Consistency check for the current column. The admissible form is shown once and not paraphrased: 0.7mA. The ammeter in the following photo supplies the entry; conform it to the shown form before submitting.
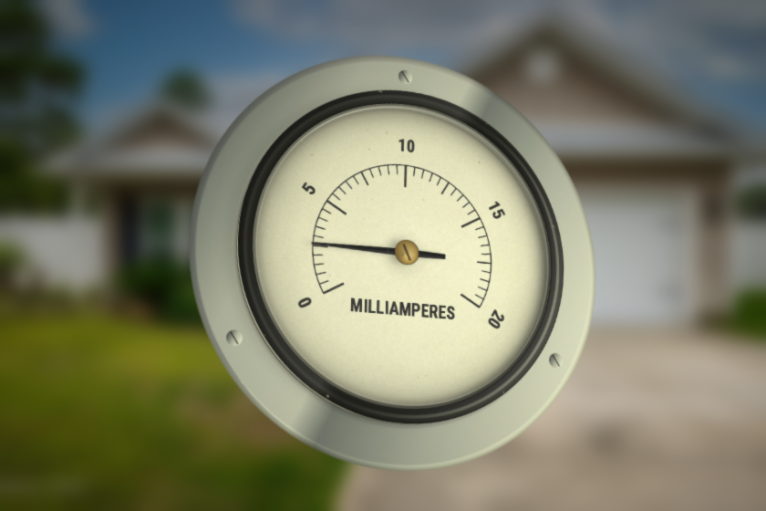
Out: 2.5mA
